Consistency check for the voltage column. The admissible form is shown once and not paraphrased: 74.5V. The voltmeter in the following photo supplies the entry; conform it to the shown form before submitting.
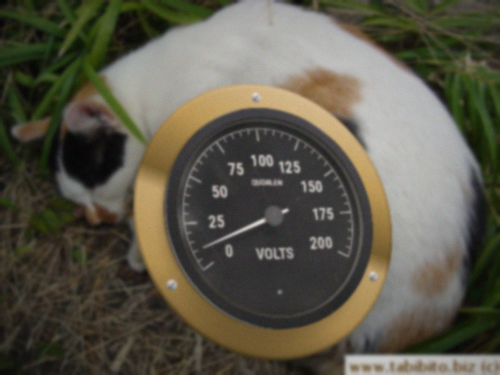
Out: 10V
